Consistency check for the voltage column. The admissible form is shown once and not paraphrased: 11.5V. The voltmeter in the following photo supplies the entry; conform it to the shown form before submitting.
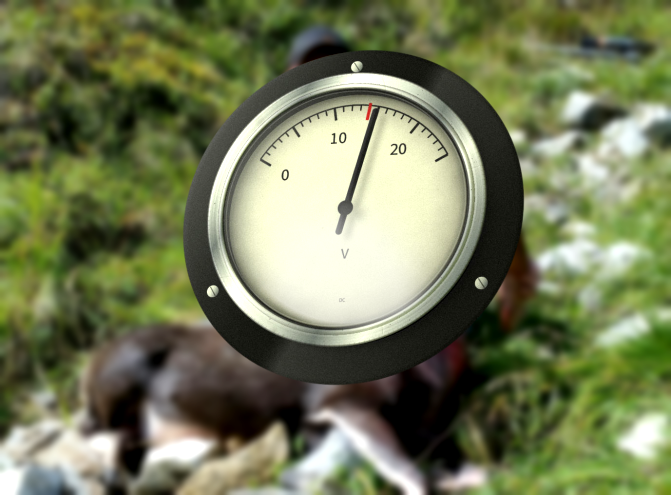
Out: 15V
